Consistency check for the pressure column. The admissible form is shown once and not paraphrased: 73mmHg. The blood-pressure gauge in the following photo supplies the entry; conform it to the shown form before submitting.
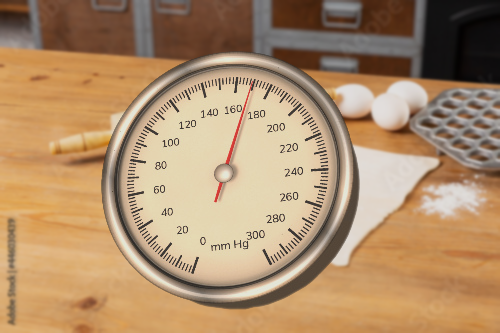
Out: 170mmHg
